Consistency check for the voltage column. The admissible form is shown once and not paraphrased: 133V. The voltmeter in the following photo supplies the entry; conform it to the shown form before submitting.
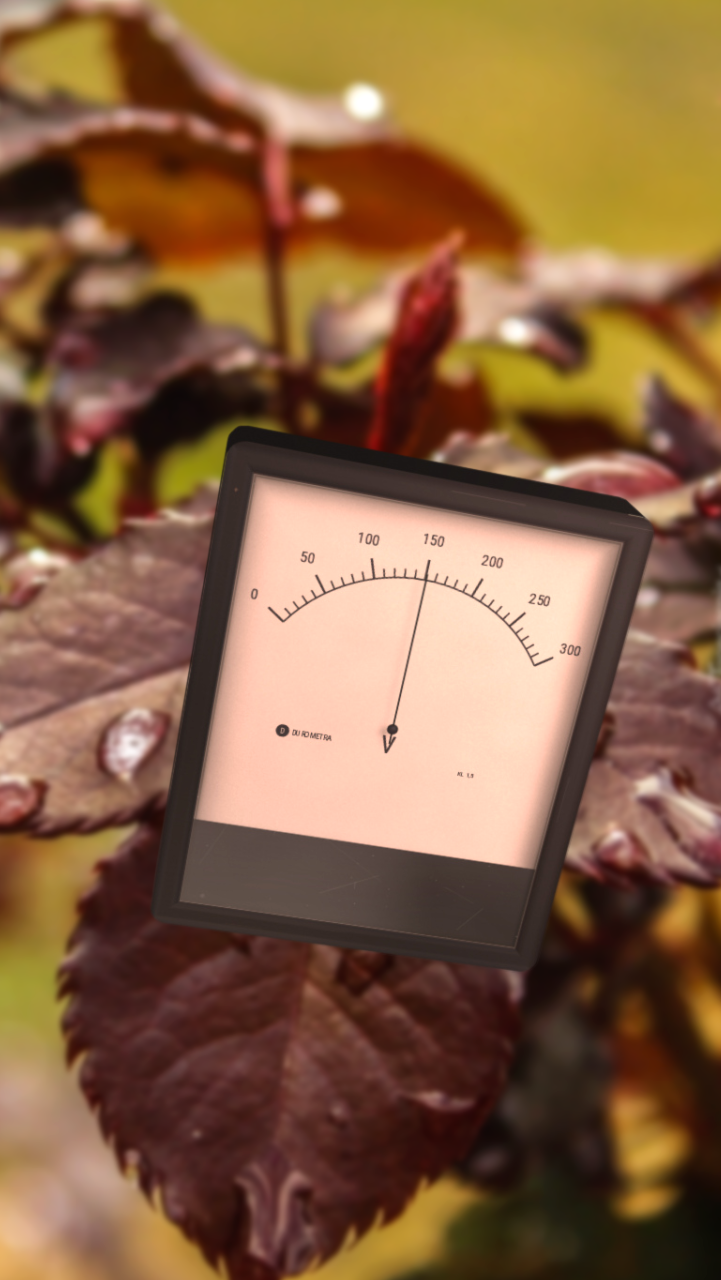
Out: 150V
